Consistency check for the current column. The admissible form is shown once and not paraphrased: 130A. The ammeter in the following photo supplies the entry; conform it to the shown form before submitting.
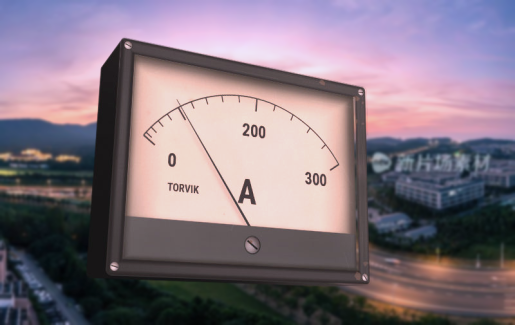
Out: 100A
